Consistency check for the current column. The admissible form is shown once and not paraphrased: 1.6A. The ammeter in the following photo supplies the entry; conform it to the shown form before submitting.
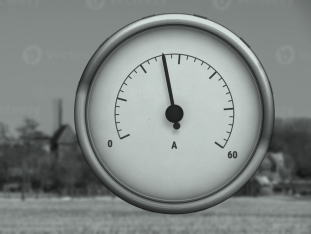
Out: 26A
